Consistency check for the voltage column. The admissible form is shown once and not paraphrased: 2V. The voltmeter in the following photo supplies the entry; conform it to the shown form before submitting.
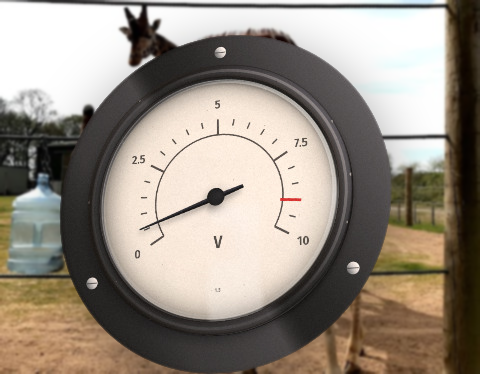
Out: 0.5V
